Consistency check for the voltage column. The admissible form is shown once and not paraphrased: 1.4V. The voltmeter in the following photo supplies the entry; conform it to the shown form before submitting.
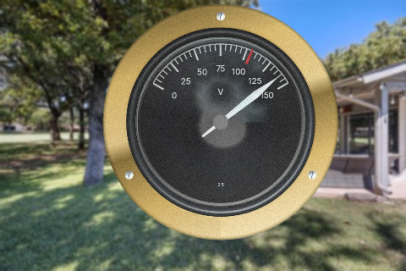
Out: 140V
